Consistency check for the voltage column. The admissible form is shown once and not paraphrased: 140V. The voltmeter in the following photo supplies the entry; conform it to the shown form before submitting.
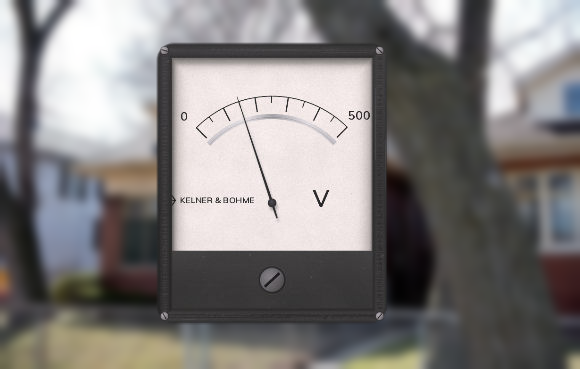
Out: 150V
